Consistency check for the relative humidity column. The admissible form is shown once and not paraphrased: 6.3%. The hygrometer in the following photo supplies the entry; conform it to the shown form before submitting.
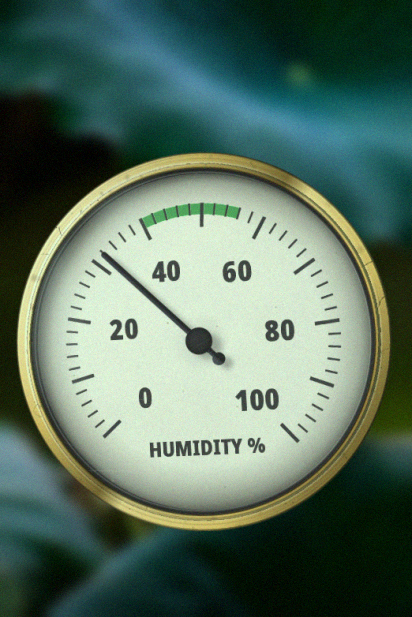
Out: 32%
